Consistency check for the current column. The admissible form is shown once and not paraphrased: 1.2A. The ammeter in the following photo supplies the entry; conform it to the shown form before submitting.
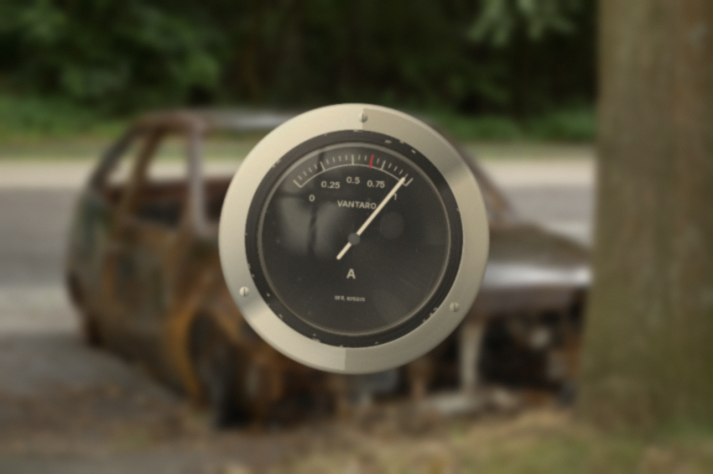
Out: 0.95A
